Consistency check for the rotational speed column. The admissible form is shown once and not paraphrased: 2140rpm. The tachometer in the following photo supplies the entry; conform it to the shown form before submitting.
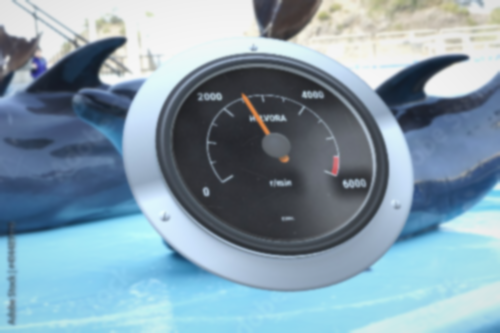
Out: 2500rpm
